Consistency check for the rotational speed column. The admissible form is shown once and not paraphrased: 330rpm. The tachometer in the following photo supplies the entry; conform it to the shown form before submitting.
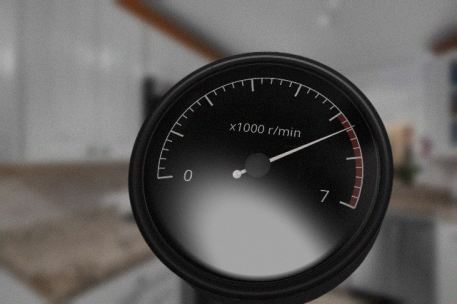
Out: 5400rpm
